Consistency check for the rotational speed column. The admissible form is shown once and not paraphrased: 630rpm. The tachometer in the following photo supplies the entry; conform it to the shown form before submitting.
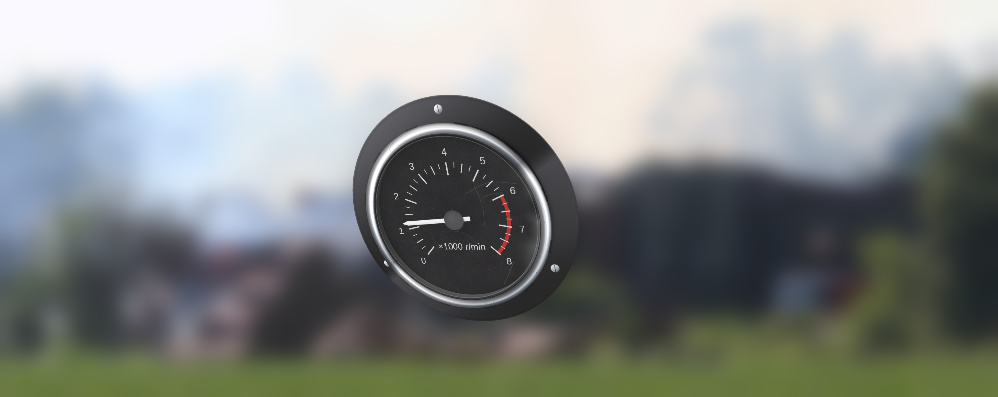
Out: 1250rpm
